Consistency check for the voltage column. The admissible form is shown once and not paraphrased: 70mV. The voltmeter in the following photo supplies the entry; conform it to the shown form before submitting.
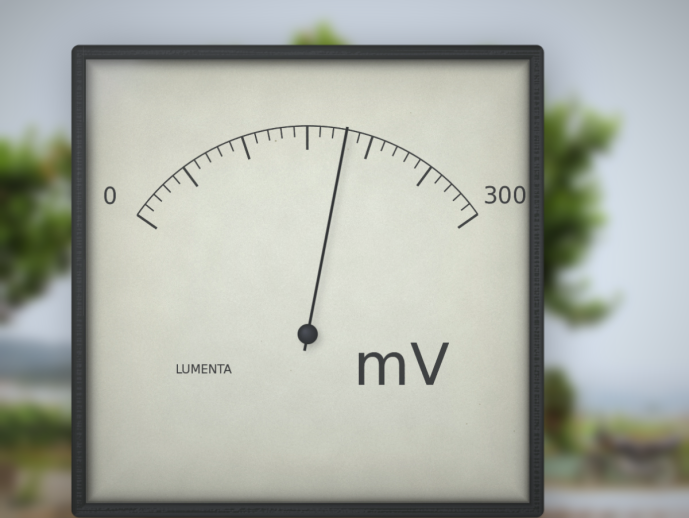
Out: 180mV
